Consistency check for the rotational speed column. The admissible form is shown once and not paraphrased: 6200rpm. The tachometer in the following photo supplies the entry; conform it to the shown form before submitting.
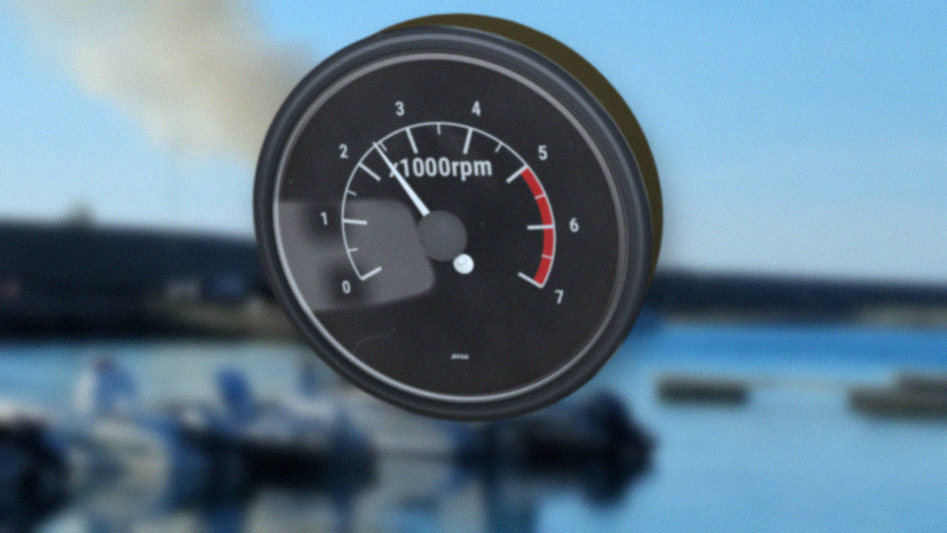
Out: 2500rpm
